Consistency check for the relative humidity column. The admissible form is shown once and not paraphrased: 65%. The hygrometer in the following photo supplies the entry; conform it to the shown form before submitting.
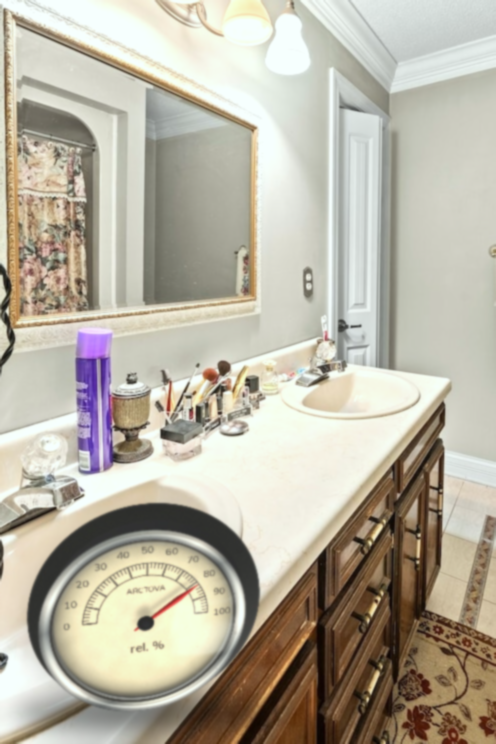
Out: 80%
